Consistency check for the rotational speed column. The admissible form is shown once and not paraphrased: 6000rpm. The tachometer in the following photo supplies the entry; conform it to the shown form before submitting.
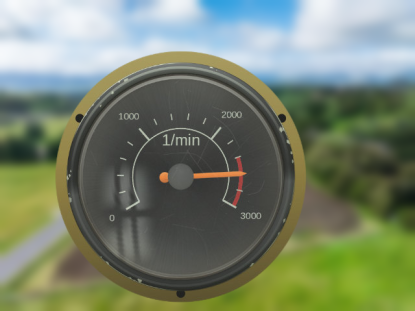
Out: 2600rpm
